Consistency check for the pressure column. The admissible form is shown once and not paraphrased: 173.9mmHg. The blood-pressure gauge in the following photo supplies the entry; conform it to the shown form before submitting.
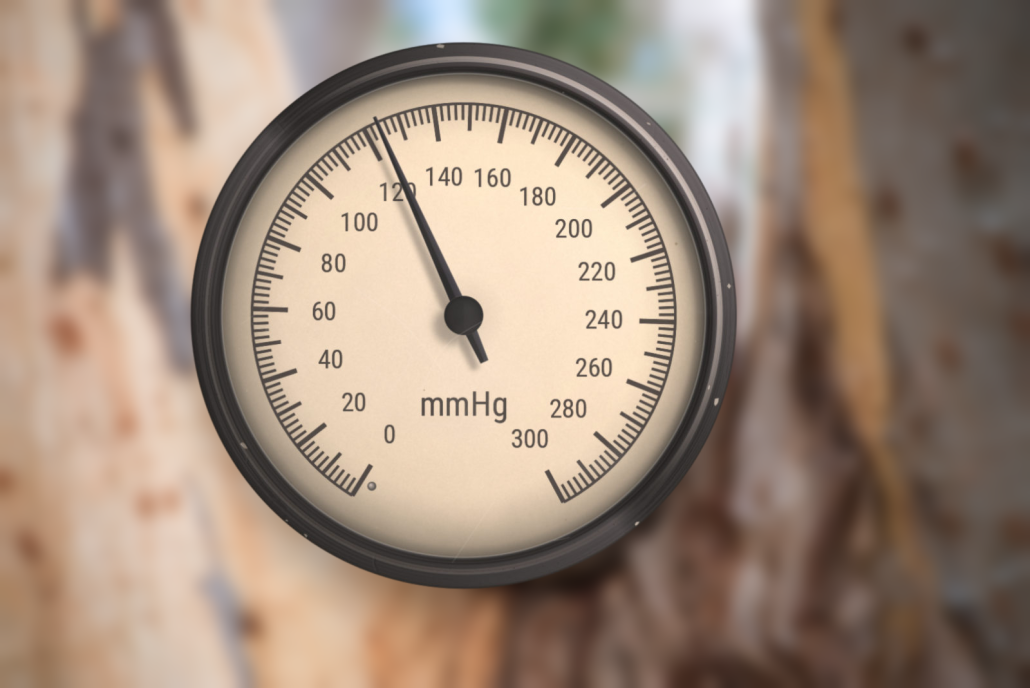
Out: 124mmHg
